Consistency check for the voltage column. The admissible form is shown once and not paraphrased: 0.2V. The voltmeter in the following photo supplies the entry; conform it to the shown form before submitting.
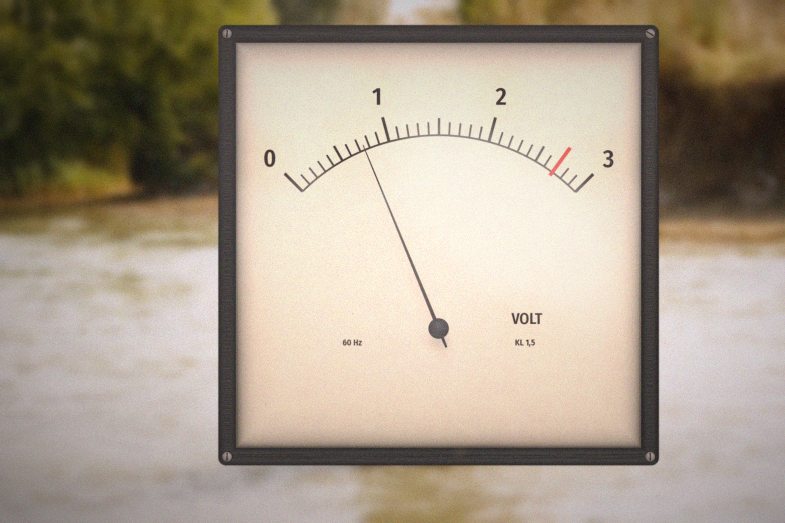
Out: 0.75V
